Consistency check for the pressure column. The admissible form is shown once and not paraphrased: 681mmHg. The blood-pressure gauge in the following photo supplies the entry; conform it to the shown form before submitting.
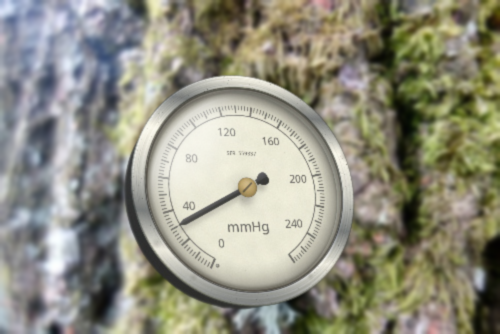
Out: 30mmHg
